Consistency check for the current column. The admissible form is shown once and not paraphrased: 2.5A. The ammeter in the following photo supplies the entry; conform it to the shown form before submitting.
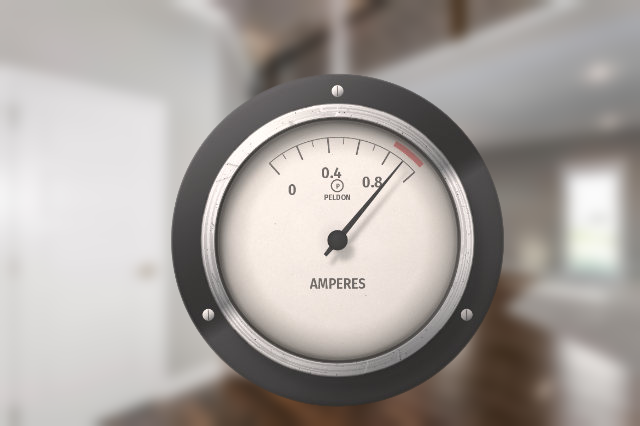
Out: 0.9A
